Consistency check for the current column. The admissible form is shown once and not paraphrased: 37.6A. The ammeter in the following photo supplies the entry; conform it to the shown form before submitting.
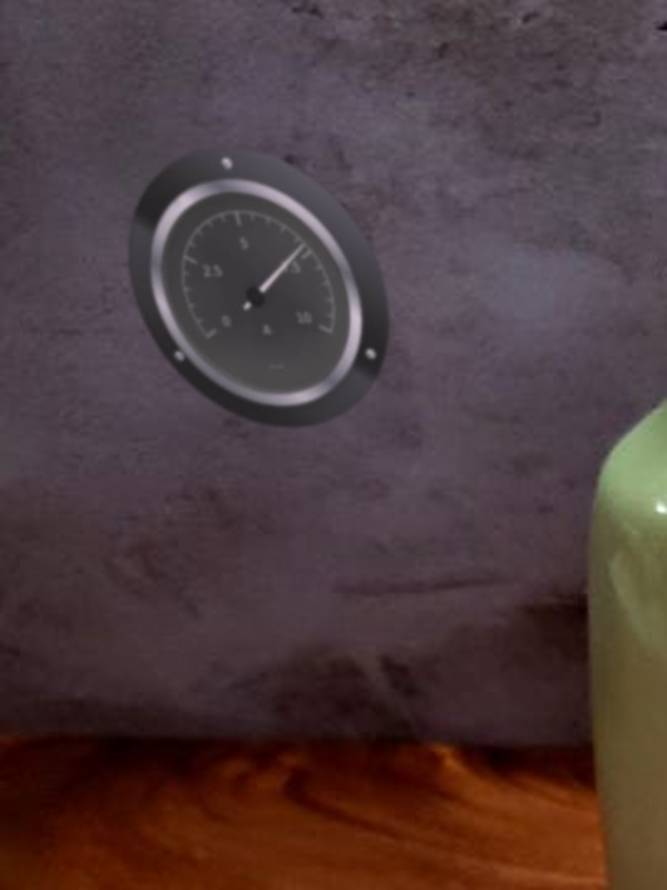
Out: 7.25A
